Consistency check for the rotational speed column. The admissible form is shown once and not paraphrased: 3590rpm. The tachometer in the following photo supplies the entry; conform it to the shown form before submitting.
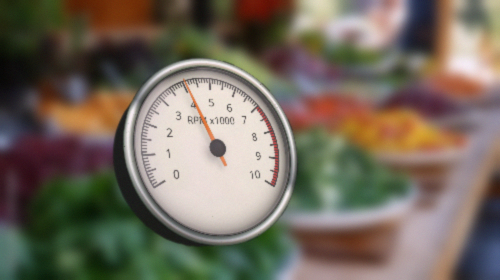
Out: 4000rpm
